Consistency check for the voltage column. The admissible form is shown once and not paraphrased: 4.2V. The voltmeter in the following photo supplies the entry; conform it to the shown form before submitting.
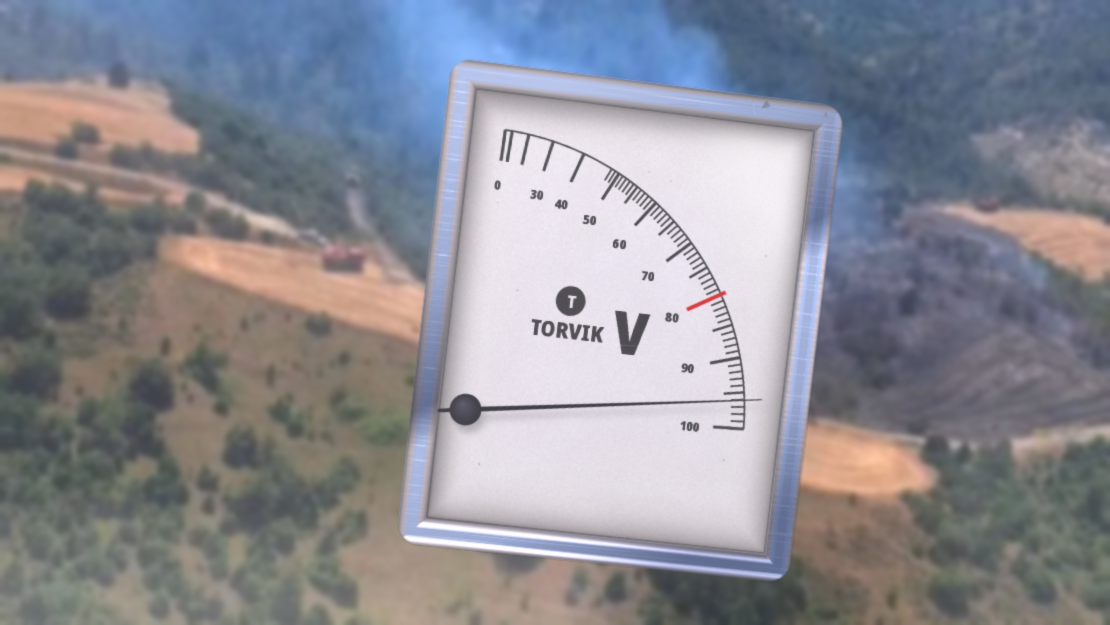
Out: 96V
